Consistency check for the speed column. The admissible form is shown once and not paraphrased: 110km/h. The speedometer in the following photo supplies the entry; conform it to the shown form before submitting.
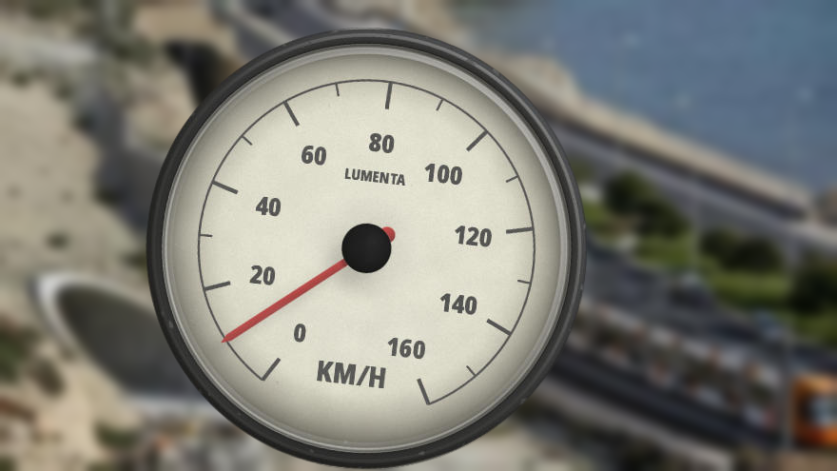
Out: 10km/h
